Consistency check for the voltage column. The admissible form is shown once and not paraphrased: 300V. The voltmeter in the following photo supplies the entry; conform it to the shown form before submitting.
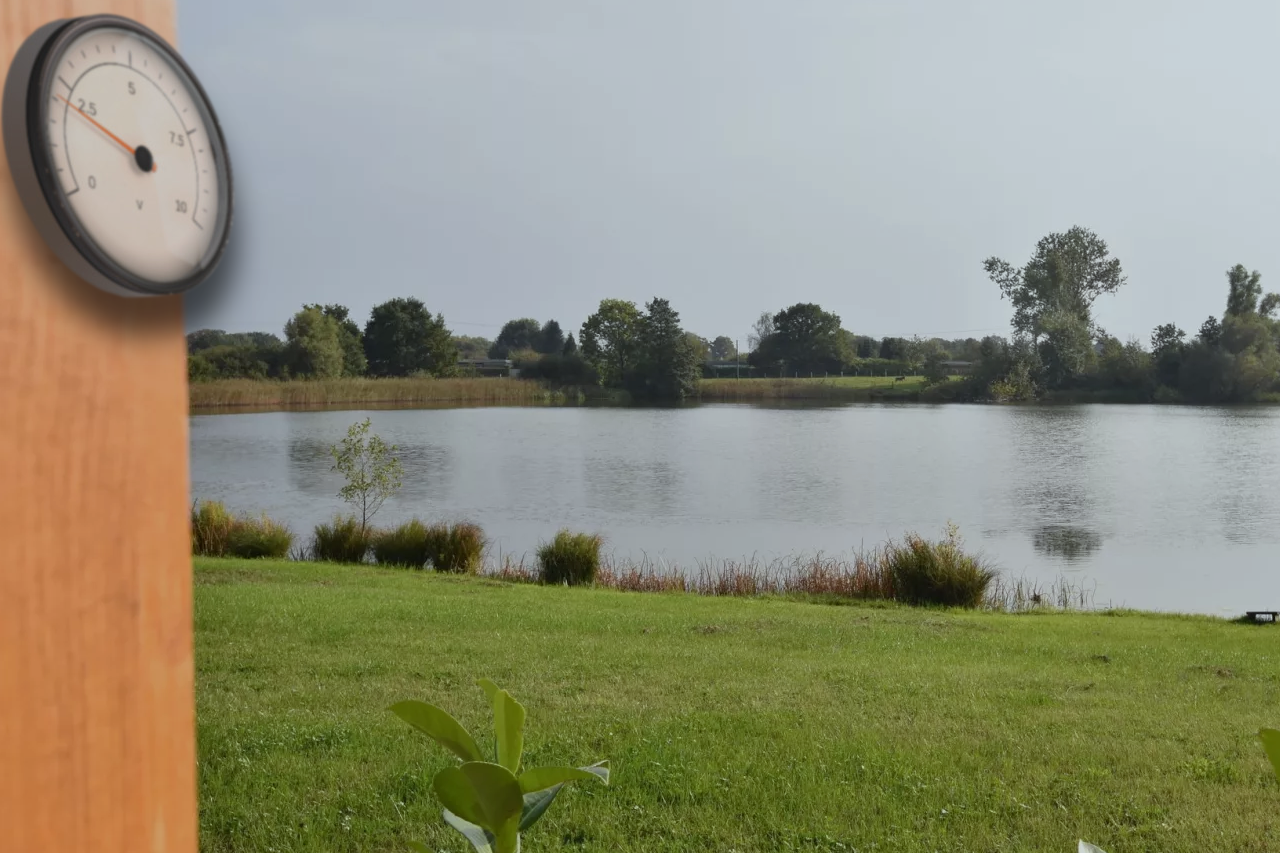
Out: 2V
